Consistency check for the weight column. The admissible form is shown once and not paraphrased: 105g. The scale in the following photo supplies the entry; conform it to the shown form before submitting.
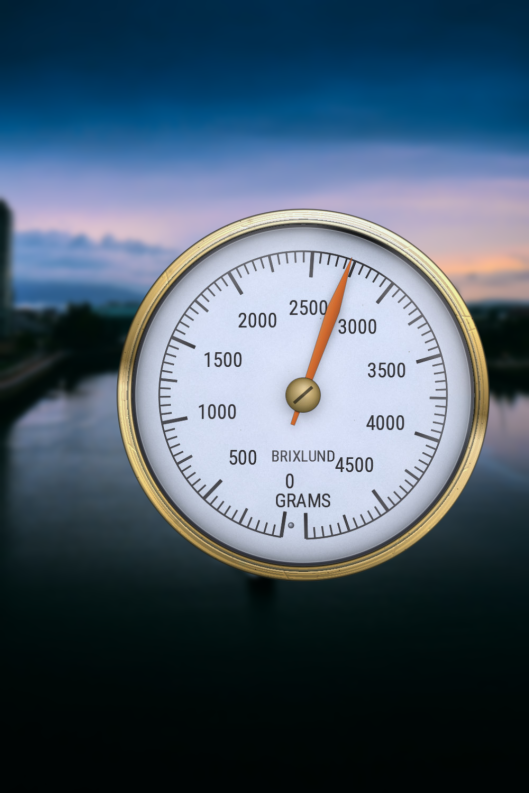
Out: 2725g
